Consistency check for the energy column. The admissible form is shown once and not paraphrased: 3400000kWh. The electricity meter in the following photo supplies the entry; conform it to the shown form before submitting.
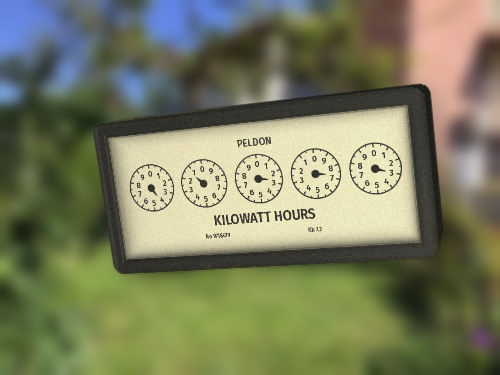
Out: 41273kWh
